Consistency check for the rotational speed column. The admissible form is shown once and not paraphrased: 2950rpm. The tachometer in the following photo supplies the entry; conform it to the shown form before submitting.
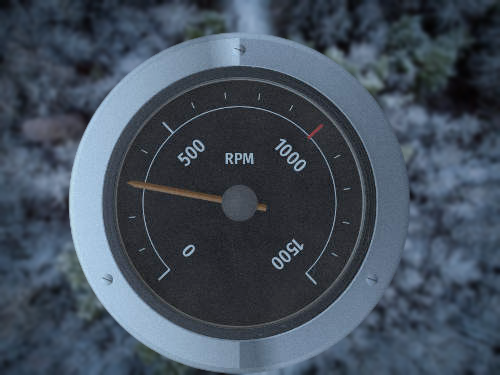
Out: 300rpm
